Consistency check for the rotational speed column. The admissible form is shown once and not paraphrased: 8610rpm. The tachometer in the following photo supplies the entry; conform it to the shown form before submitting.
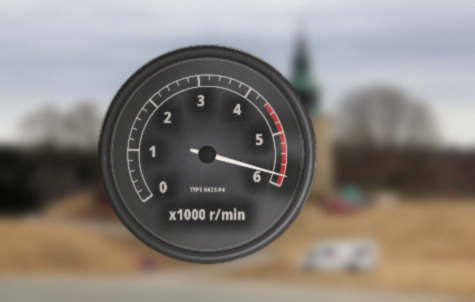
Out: 5800rpm
